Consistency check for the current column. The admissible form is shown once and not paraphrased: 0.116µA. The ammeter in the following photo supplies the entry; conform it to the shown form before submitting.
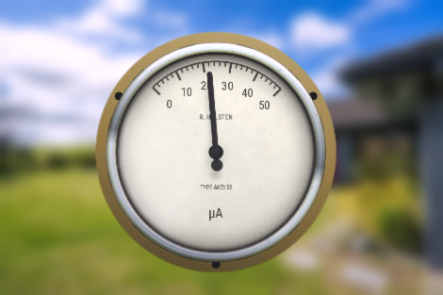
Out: 22µA
